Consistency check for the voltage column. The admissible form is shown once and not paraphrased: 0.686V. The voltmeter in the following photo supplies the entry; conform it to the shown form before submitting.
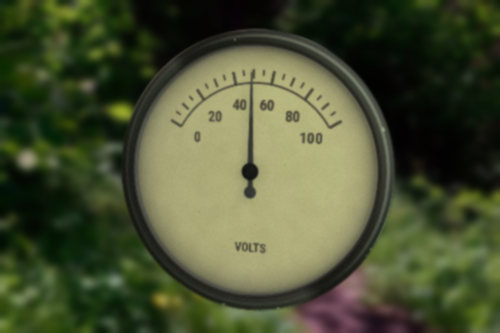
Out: 50V
